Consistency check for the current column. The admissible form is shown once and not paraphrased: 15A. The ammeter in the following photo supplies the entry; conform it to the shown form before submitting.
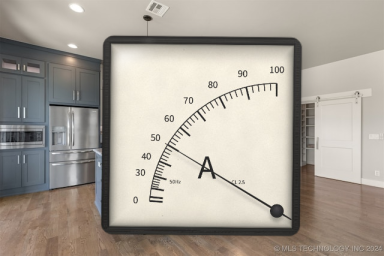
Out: 50A
